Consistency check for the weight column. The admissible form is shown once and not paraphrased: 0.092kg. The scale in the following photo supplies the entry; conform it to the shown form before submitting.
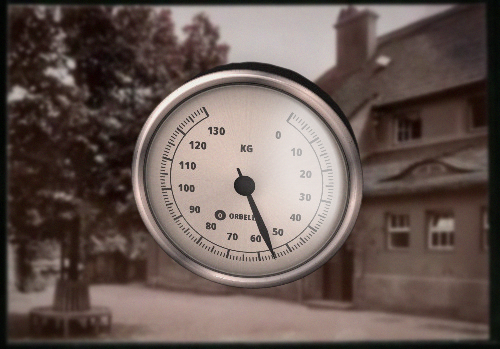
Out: 55kg
